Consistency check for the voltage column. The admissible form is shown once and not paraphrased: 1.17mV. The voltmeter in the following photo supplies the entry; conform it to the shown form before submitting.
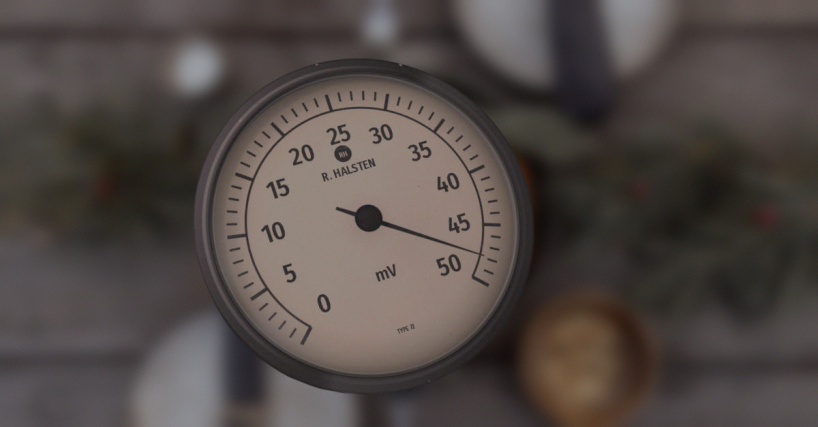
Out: 48mV
